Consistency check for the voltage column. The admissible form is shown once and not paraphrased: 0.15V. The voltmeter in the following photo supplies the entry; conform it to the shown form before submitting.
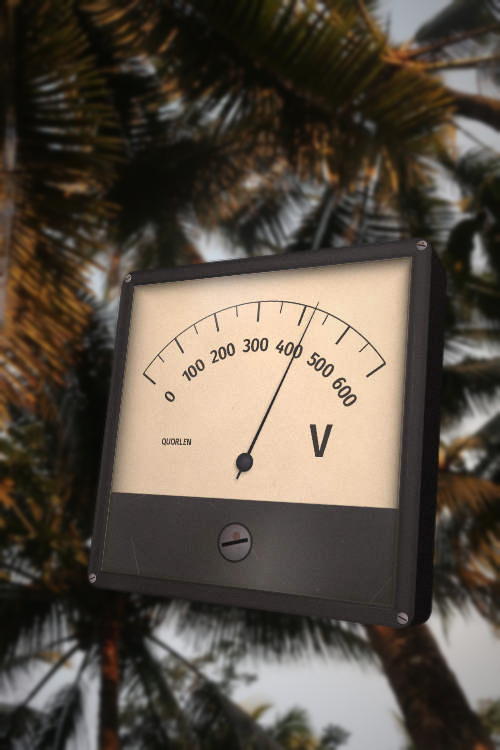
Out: 425V
